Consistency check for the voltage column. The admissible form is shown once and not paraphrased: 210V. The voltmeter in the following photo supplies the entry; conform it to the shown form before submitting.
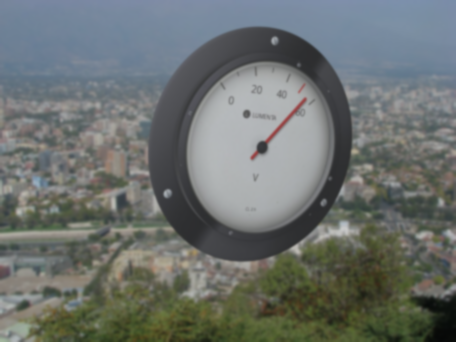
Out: 55V
